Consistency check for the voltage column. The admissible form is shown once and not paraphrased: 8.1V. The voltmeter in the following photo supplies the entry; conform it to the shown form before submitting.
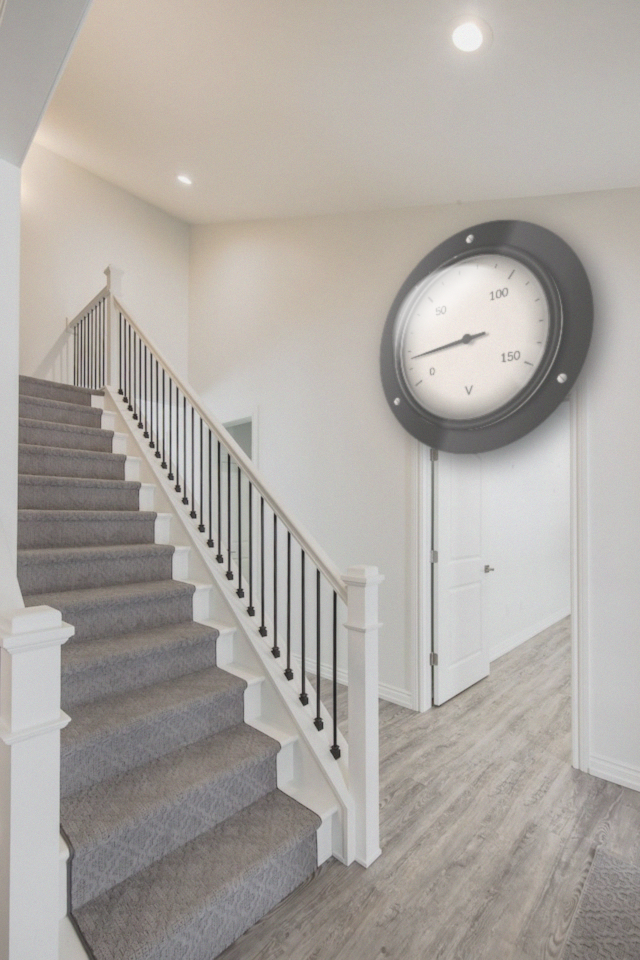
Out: 15V
